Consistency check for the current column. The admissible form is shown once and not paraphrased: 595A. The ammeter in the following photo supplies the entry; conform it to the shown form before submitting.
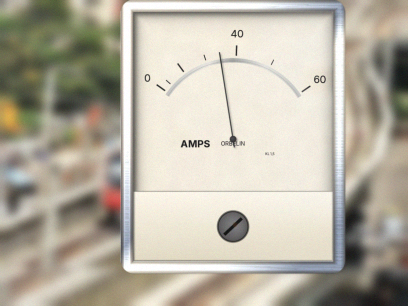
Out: 35A
